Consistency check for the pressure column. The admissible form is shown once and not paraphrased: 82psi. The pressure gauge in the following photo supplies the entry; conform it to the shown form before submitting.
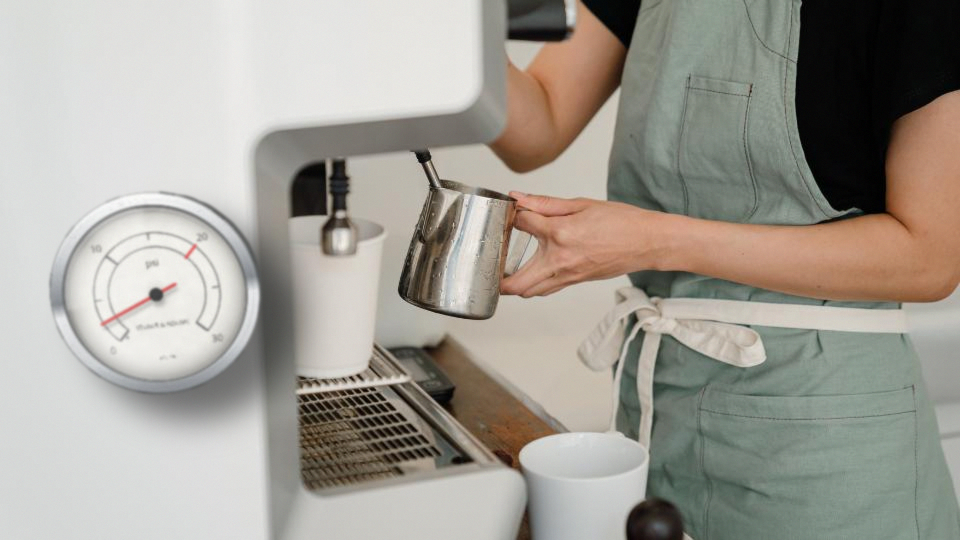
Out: 2.5psi
